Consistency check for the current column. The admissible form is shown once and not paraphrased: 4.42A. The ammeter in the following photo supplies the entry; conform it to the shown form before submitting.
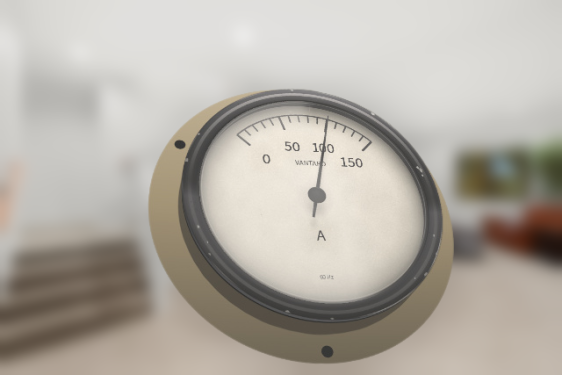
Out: 100A
